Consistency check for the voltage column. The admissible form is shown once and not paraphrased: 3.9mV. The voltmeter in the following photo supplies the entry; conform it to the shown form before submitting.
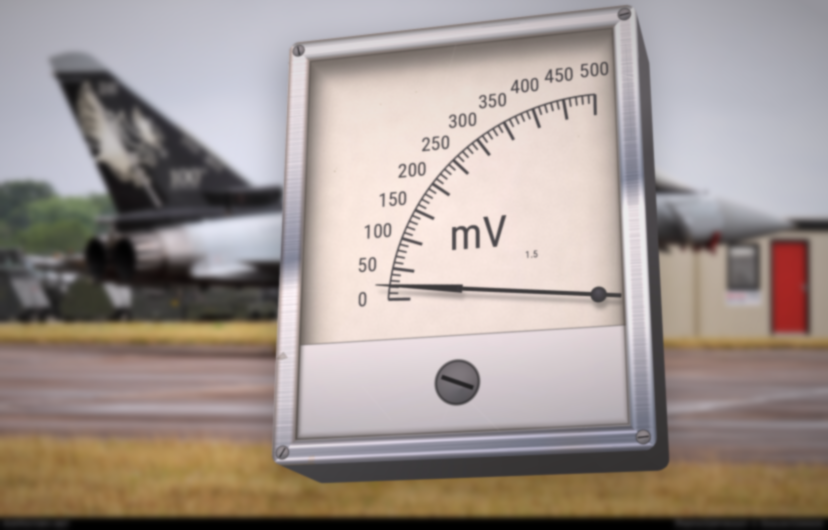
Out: 20mV
